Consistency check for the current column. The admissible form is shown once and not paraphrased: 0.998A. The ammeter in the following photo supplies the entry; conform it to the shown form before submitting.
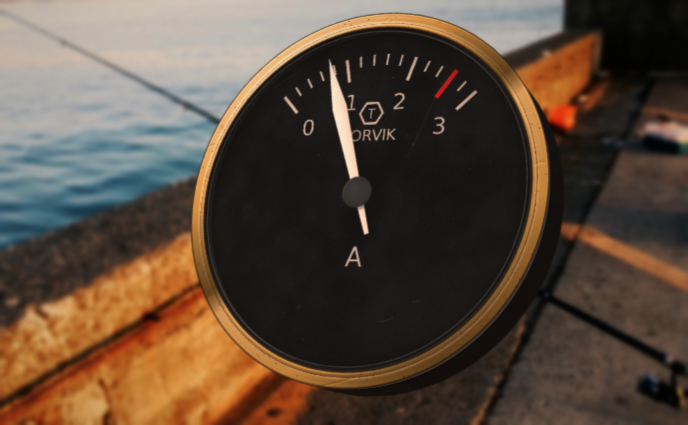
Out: 0.8A
